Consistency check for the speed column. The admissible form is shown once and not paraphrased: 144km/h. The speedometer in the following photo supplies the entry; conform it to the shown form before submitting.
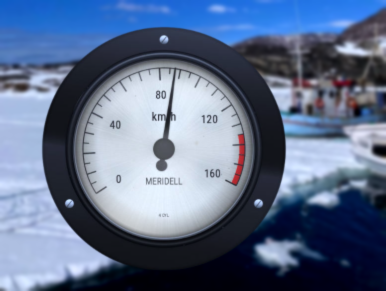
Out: 87.5km/h
